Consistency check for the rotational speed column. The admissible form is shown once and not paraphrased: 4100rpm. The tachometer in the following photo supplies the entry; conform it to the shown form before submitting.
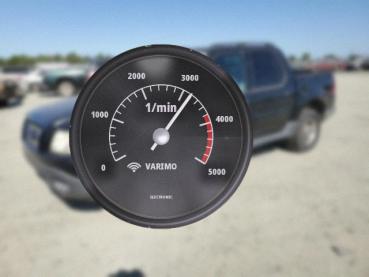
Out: 3200rpm
